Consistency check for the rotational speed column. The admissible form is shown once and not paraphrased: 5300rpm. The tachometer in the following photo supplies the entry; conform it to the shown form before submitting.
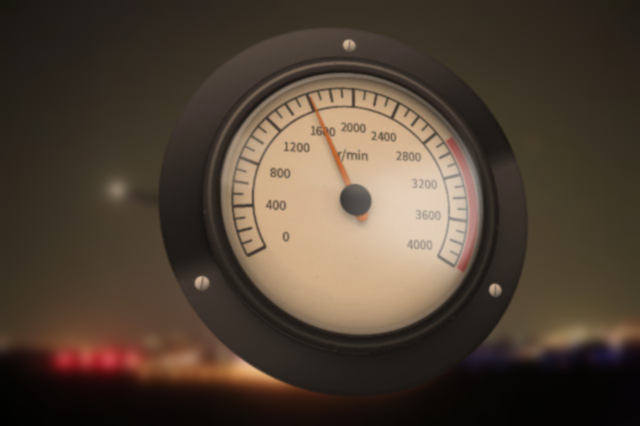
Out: 1600rpm
